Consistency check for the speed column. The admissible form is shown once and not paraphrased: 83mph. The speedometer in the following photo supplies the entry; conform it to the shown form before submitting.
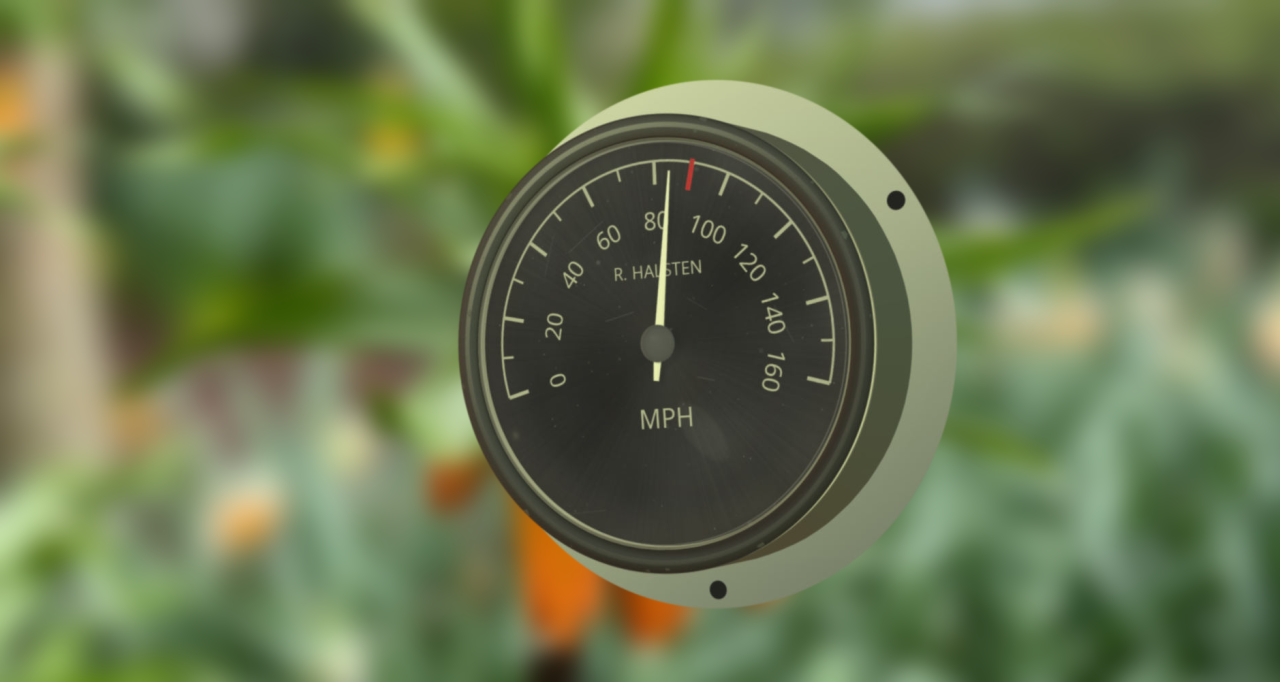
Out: 85mph
